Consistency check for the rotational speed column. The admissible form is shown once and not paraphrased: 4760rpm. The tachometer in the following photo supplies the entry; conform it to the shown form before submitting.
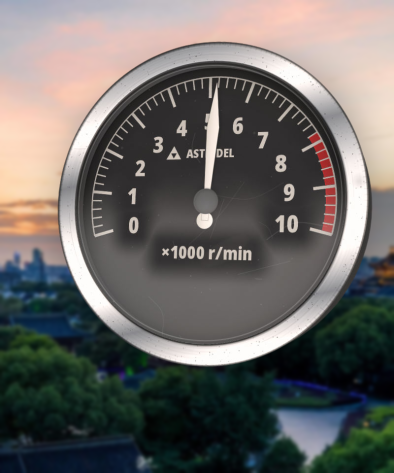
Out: 5200rpm
